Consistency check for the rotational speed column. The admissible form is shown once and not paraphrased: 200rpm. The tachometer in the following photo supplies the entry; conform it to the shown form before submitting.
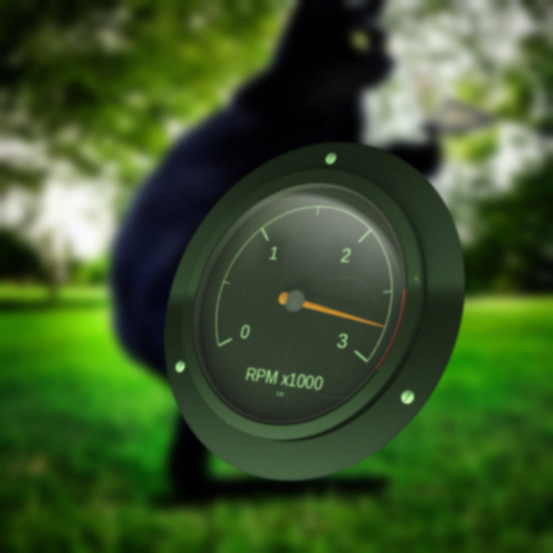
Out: 2750rpm
